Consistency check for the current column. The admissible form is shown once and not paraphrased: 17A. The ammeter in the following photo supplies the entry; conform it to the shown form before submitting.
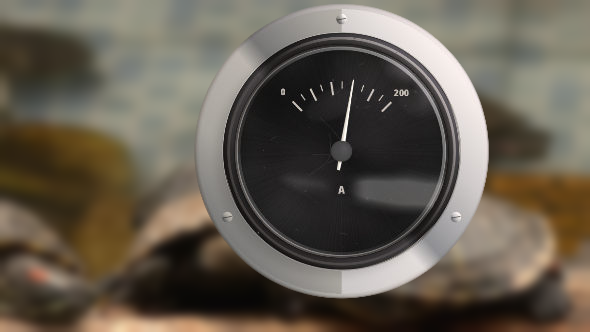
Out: 120A
